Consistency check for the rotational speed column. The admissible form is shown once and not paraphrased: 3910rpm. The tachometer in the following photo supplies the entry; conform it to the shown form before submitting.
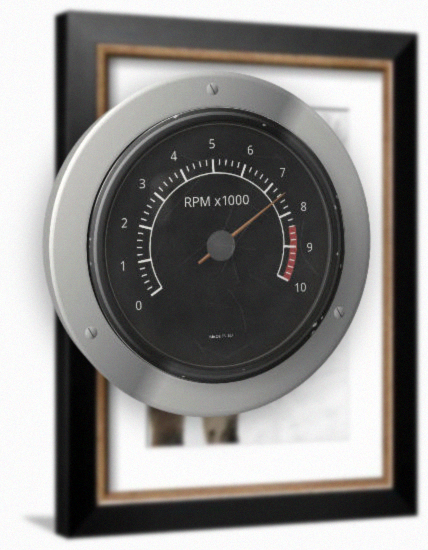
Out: 7400rpm
